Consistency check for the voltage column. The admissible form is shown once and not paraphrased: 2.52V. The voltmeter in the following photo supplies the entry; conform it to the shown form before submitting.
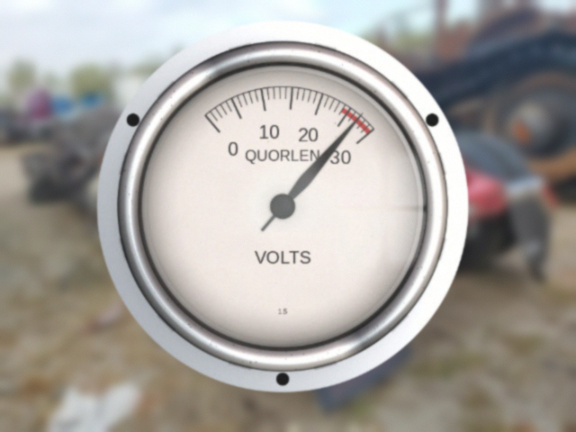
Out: 27V
